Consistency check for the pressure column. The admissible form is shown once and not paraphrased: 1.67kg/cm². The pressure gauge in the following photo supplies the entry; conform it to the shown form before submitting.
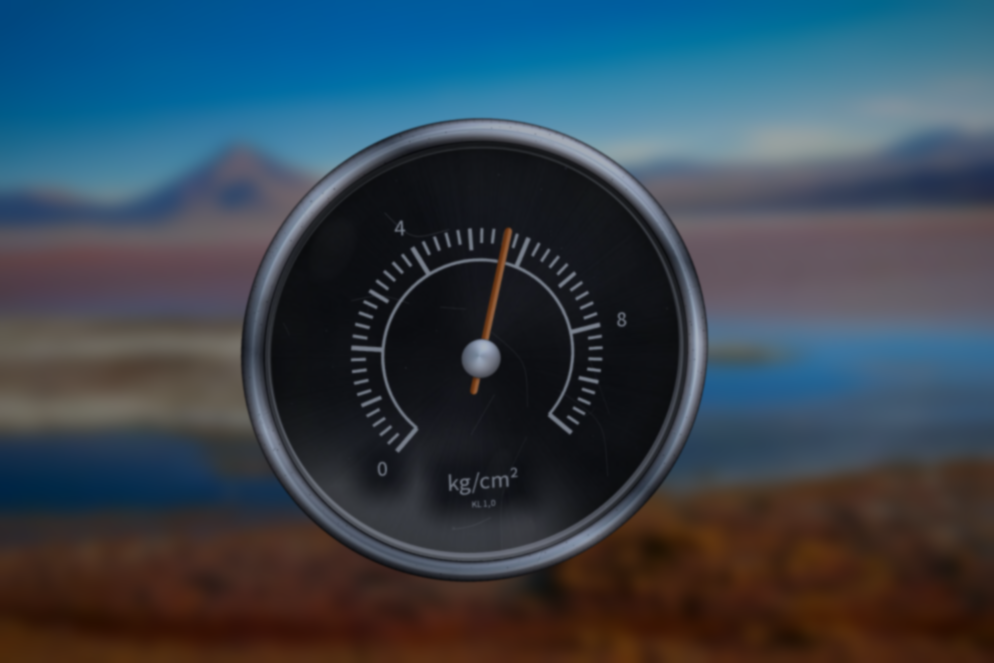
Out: 5.6kg/cm²
